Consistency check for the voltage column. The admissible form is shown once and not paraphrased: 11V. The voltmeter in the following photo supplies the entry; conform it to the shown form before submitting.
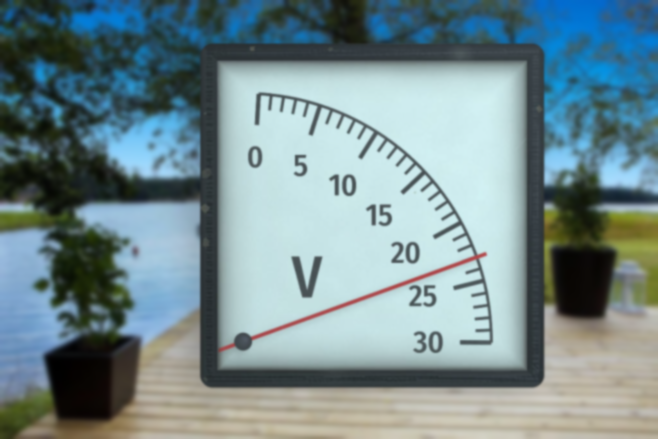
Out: 23V
